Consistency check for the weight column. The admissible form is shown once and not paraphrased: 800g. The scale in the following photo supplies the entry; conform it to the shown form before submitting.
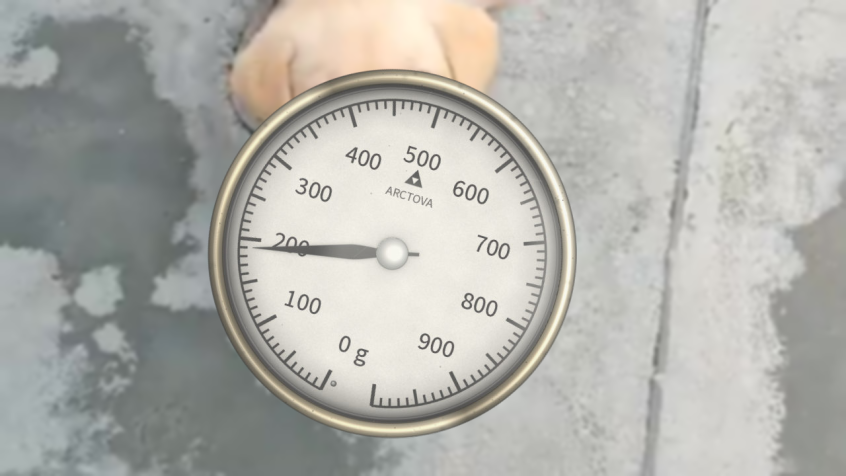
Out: 190g
